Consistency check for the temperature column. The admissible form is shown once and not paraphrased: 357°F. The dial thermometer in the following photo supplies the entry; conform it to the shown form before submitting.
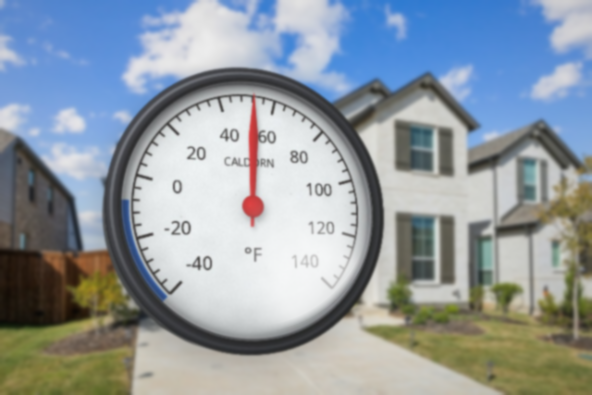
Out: 52°F
